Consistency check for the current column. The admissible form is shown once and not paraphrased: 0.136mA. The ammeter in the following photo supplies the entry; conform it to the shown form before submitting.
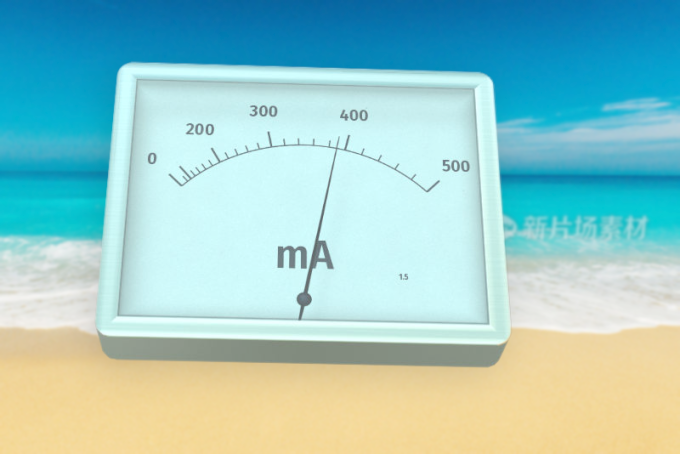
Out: 390mA
